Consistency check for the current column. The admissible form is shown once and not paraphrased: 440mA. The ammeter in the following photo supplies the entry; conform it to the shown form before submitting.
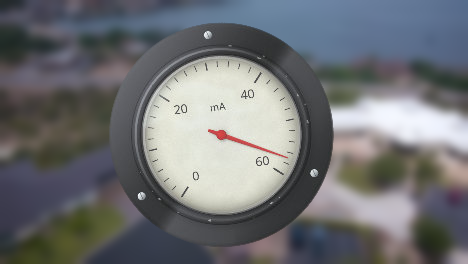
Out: 57mA
